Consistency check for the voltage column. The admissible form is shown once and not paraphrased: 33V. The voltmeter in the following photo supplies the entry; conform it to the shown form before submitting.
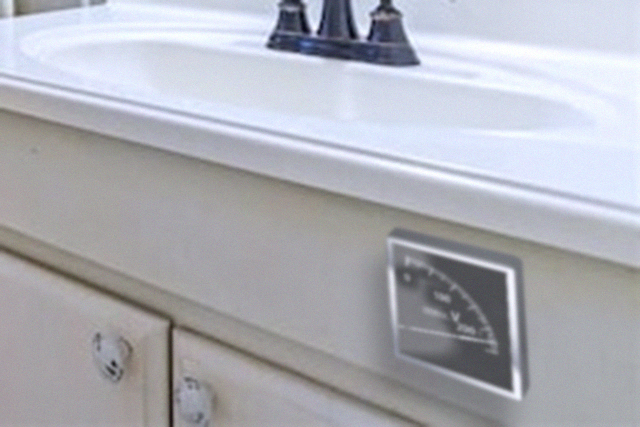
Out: 225V
